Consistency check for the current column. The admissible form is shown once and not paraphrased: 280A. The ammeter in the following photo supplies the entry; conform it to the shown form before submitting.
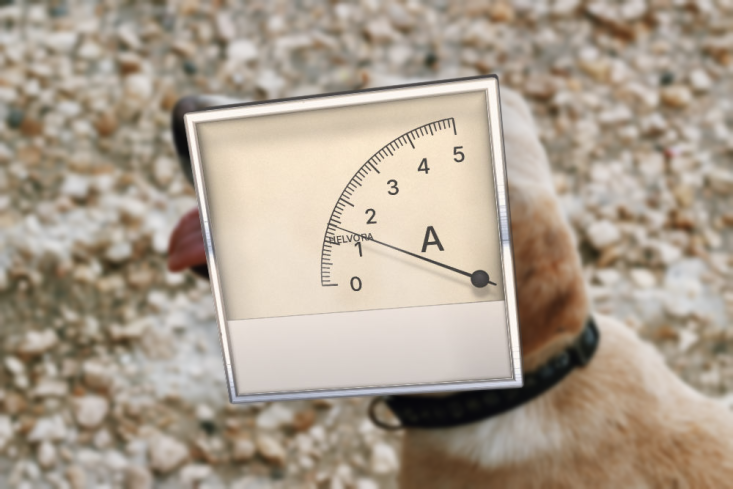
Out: 1.4A
